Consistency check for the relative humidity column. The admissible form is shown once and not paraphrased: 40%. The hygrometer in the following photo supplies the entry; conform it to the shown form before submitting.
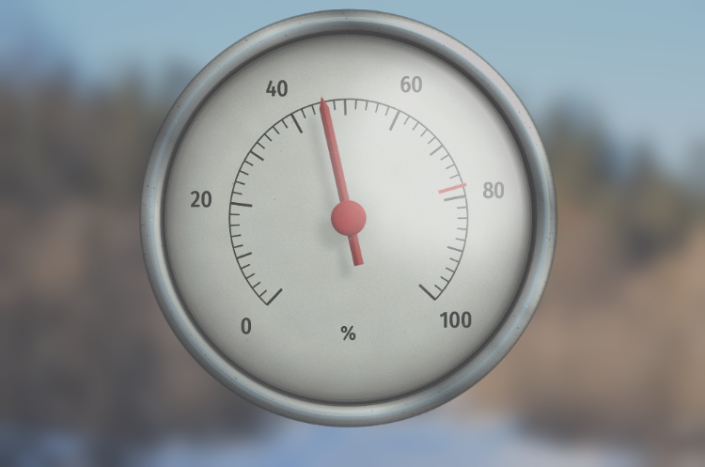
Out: 46%
